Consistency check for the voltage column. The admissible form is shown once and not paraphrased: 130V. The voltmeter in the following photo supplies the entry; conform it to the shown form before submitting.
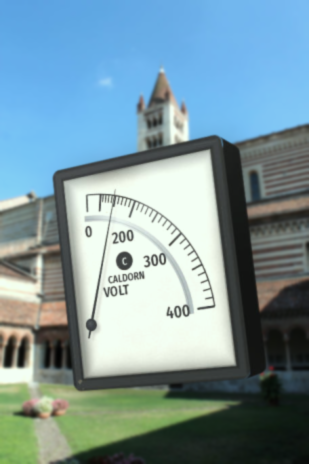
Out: 150V
